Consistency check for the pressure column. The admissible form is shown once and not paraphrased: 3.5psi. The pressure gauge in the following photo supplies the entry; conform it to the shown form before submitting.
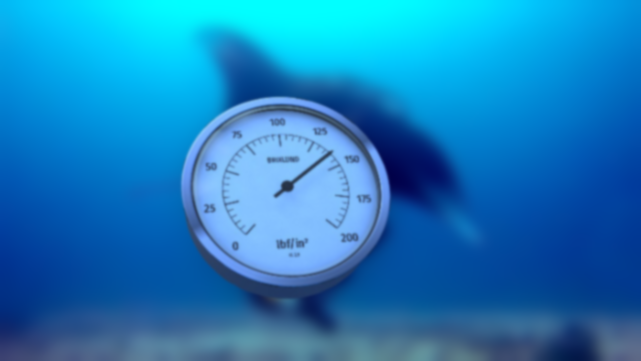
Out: 140psi
